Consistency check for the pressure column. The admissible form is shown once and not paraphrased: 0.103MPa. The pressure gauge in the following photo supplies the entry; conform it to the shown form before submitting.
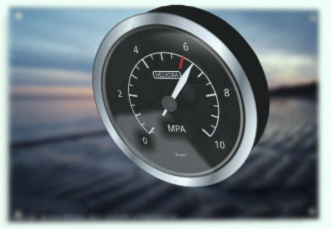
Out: 6.5MPa
